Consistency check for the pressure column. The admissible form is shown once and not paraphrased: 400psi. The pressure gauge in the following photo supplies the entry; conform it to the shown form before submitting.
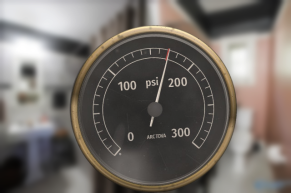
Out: 170psi
